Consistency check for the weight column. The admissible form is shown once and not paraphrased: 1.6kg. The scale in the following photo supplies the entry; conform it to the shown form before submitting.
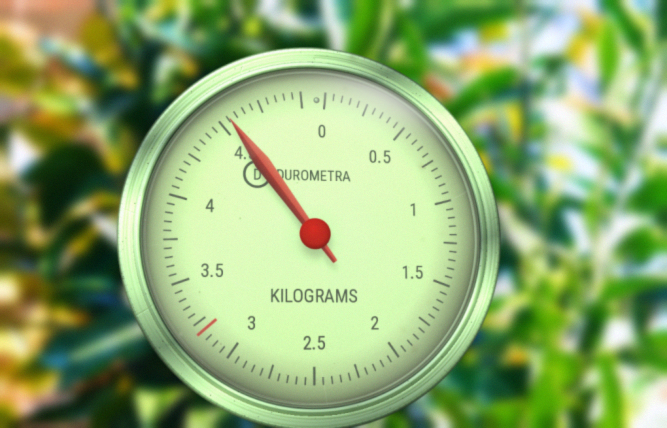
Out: 4.55kg
